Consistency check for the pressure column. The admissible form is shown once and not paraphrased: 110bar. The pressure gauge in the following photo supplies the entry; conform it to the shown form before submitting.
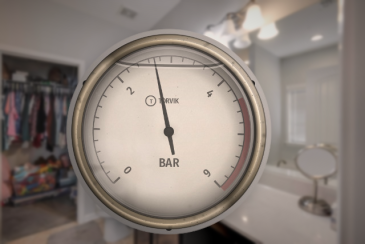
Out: 2.7bar
